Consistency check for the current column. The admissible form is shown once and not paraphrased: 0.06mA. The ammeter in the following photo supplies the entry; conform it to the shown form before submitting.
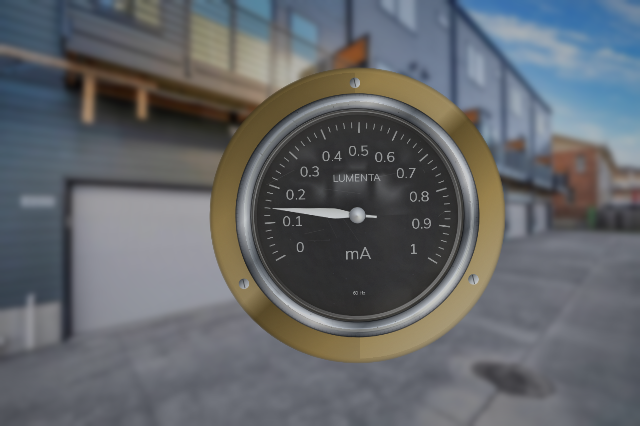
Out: 0.14mA
